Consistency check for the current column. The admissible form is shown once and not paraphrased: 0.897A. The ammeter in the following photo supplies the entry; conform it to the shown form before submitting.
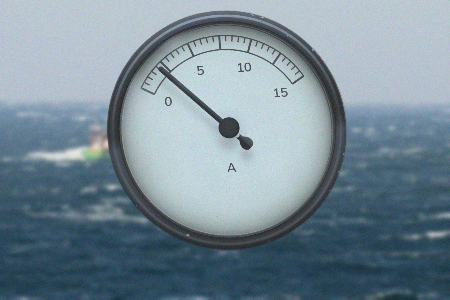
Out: 2A
